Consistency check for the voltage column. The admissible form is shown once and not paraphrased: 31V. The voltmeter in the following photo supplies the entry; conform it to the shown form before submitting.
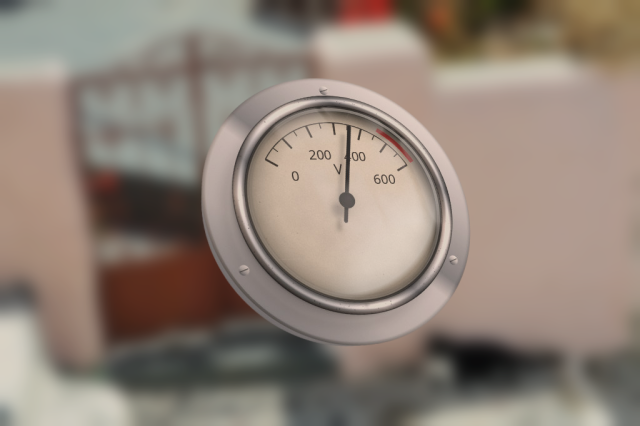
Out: 350V
